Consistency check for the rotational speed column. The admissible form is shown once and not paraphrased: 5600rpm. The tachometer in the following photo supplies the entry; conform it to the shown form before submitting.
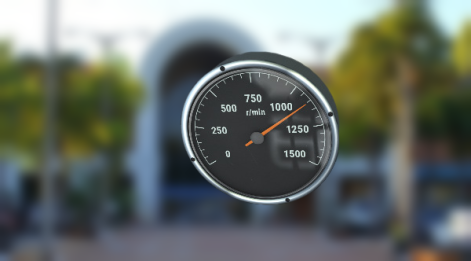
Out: 1100rpm
